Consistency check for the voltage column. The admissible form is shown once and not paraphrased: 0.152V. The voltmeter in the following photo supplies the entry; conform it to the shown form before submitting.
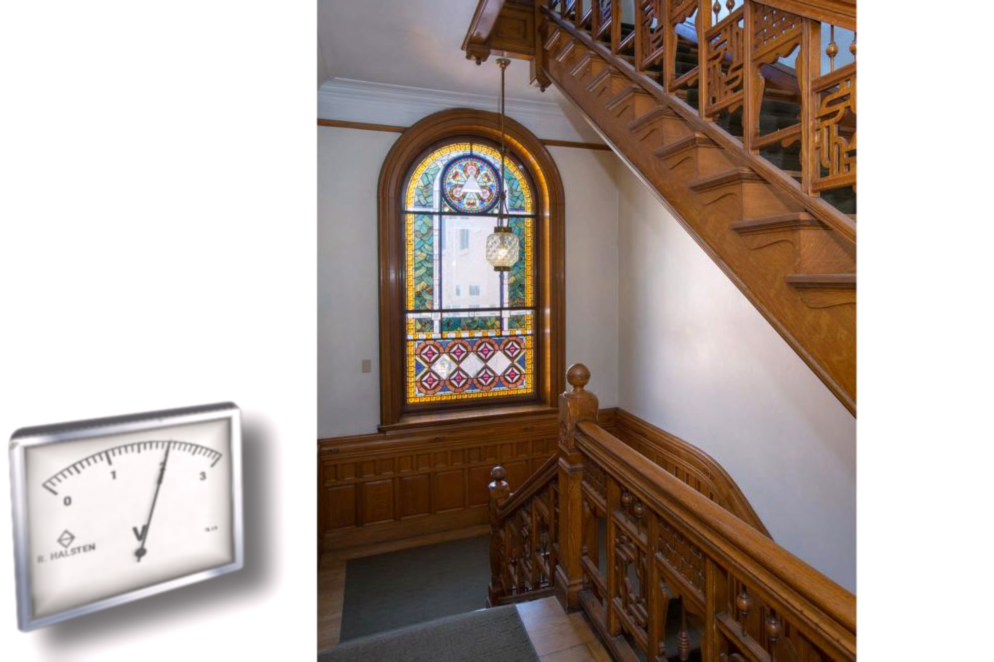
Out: 2V
